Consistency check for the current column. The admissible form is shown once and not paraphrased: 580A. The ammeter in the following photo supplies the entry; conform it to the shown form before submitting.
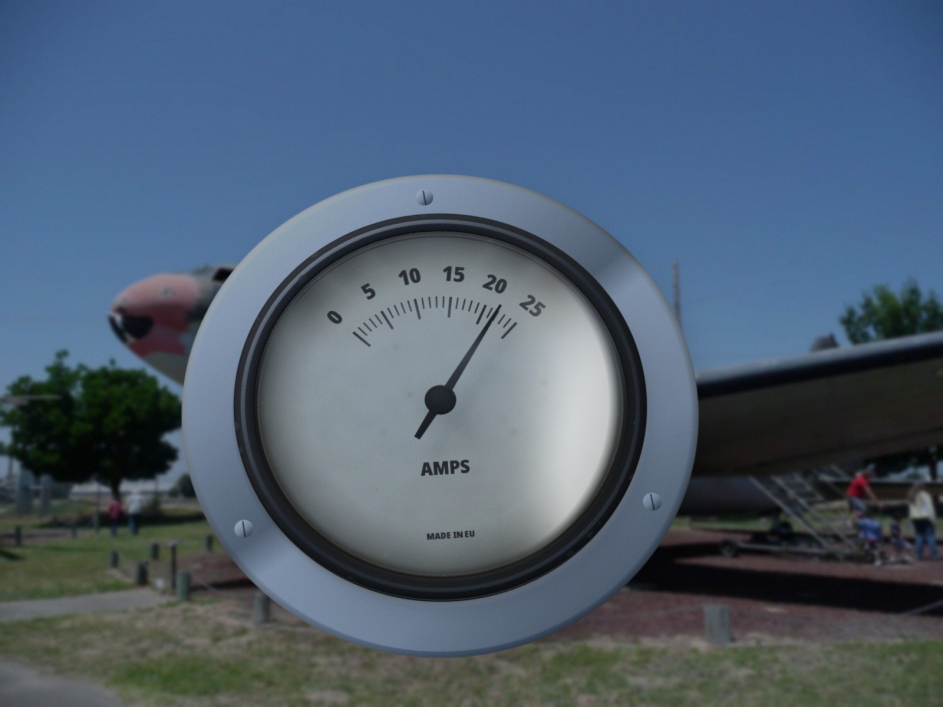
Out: 22A
